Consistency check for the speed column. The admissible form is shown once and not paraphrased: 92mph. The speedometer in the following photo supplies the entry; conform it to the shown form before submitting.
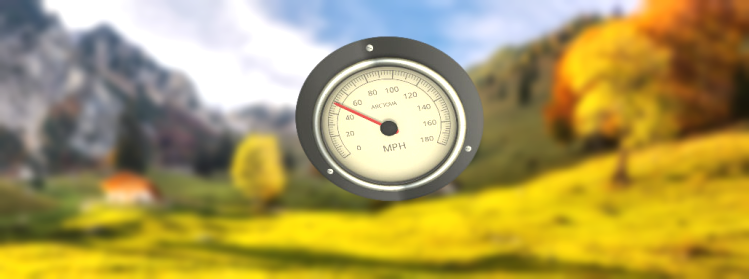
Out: 50mph
